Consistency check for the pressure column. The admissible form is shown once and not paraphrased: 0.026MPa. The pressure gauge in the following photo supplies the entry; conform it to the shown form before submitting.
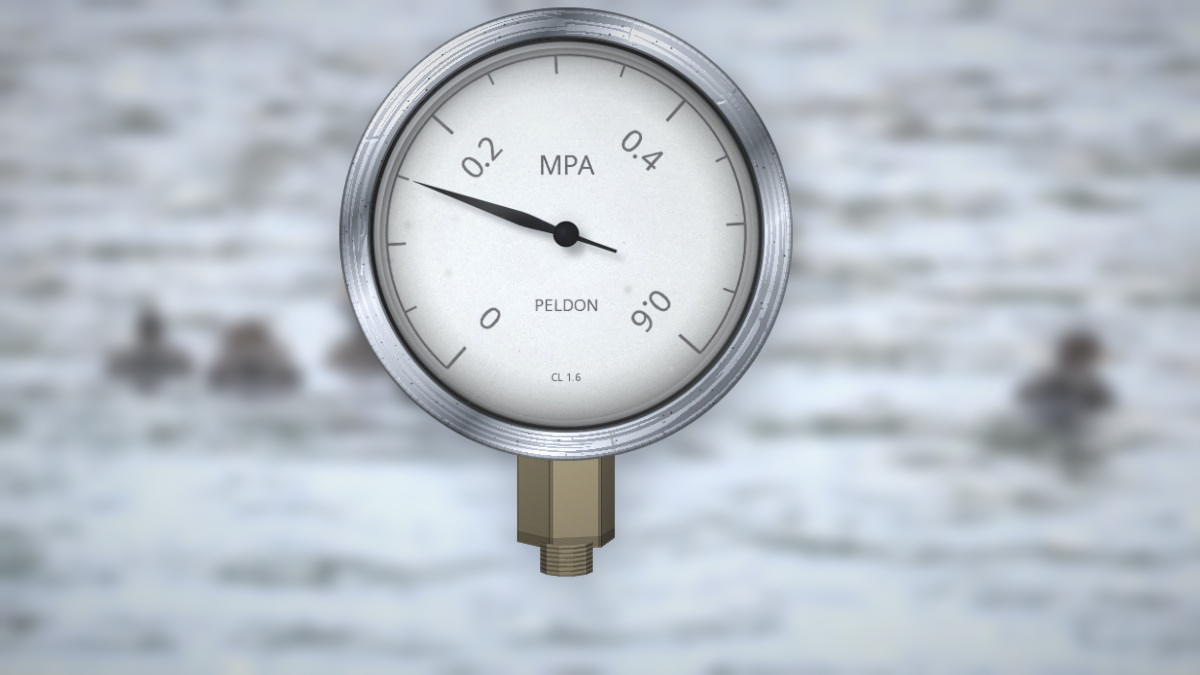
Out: 0.15MPa
